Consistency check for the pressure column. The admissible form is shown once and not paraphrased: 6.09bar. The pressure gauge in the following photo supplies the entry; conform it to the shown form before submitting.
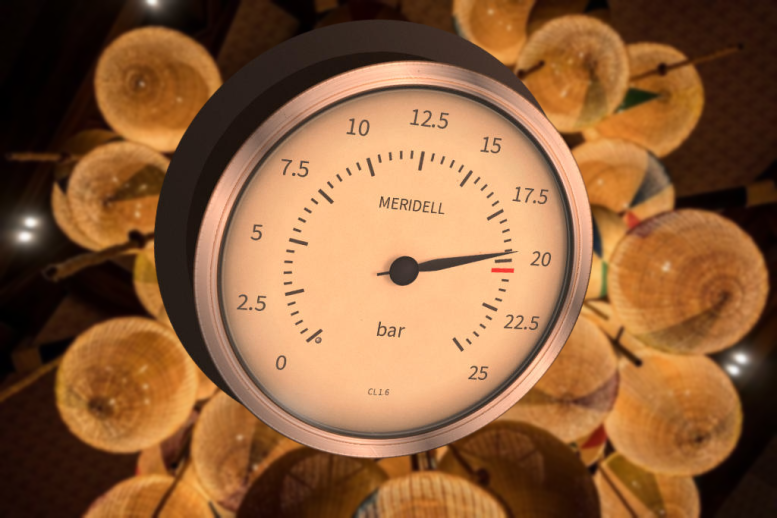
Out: 19.5bar
